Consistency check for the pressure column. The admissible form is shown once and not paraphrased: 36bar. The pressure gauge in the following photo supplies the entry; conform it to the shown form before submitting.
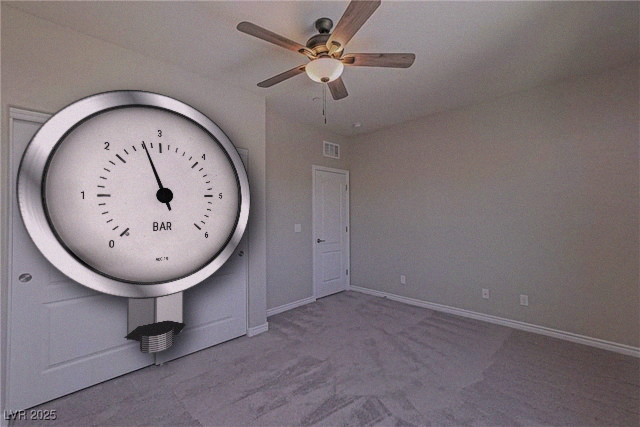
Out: 2.6bar
